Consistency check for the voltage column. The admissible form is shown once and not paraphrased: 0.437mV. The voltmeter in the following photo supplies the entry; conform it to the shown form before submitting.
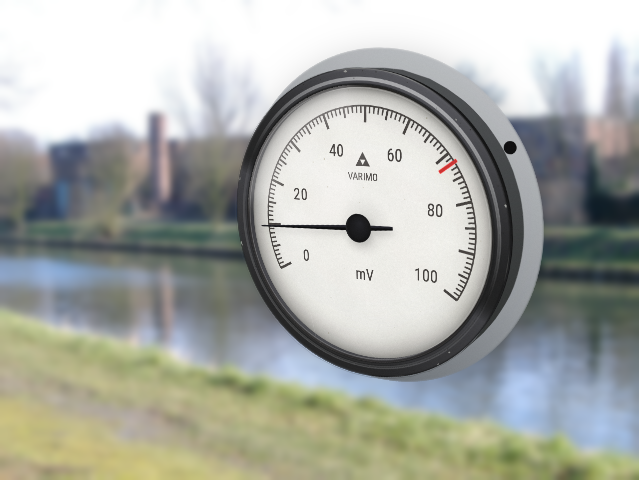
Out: 10mV
